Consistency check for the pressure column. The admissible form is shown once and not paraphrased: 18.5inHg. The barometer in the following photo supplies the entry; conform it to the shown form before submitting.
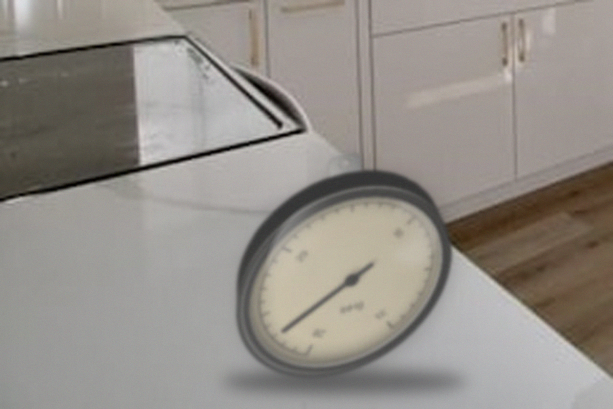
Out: 28.3inHg
